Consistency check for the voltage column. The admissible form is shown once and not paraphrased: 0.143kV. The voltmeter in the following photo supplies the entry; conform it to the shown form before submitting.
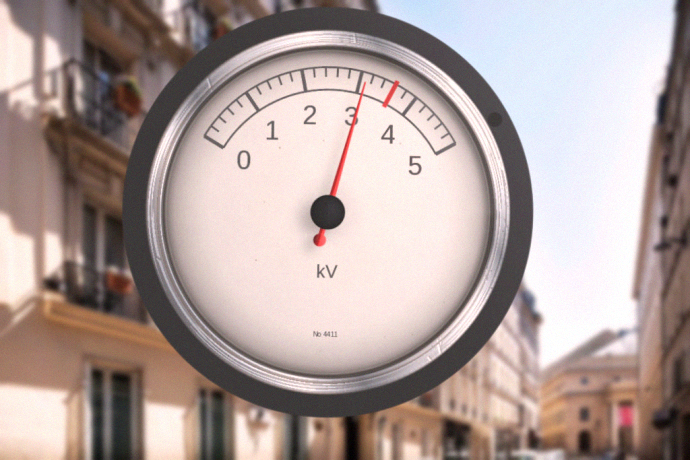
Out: 3.1kV
